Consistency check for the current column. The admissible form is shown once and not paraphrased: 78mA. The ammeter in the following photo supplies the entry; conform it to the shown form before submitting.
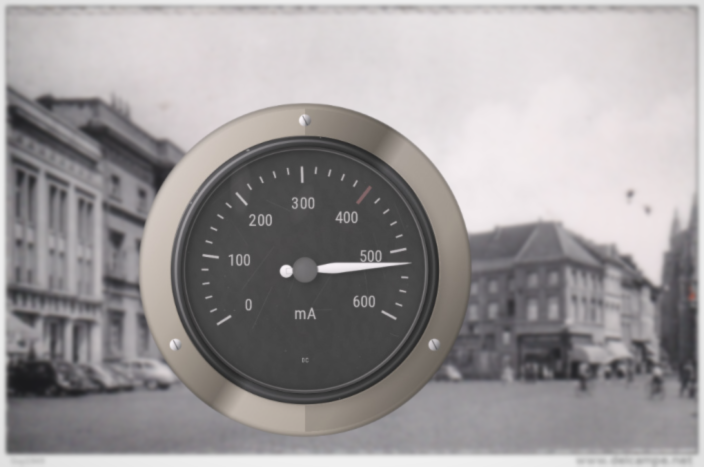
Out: 520mA
